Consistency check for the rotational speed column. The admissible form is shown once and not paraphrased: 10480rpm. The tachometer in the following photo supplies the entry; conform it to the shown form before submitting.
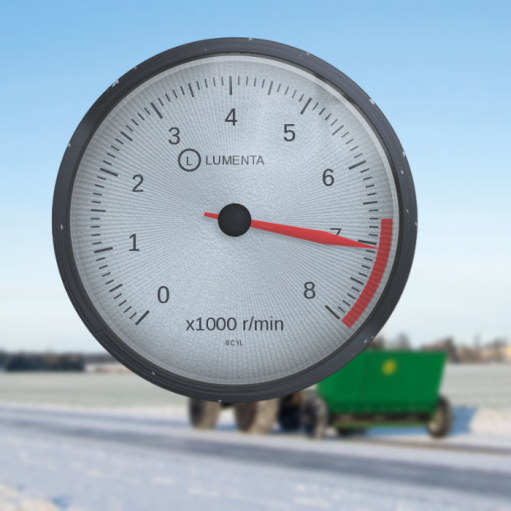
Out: 7050rpm
